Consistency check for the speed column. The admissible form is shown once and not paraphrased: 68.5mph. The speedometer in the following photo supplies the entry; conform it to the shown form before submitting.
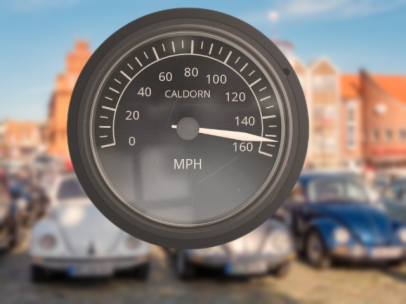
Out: 152.5mph
